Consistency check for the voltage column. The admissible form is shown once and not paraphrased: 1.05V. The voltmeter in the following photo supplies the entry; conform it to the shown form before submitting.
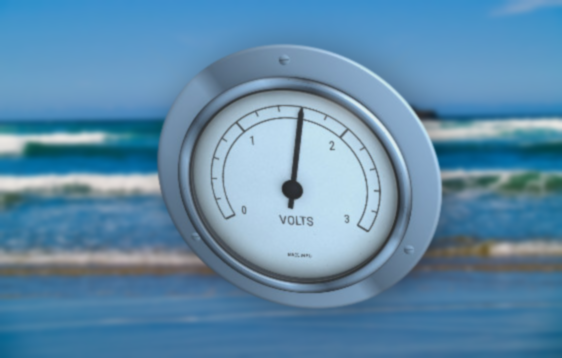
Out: 1.6V
